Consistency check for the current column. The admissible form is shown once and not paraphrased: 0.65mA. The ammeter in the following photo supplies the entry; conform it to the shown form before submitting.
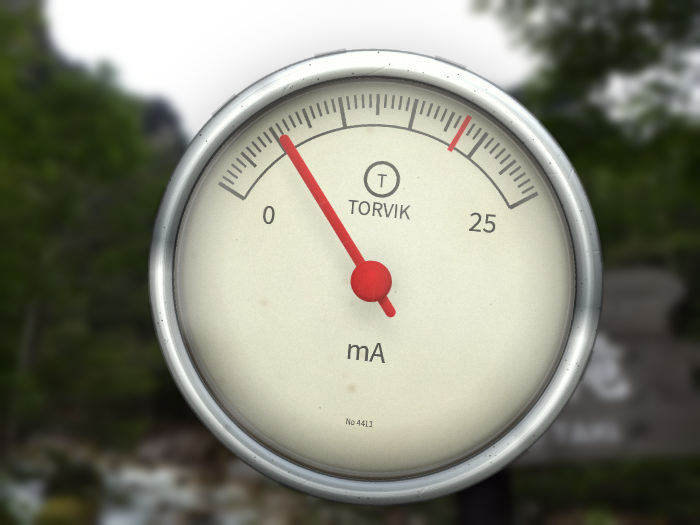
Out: 5.5mA
